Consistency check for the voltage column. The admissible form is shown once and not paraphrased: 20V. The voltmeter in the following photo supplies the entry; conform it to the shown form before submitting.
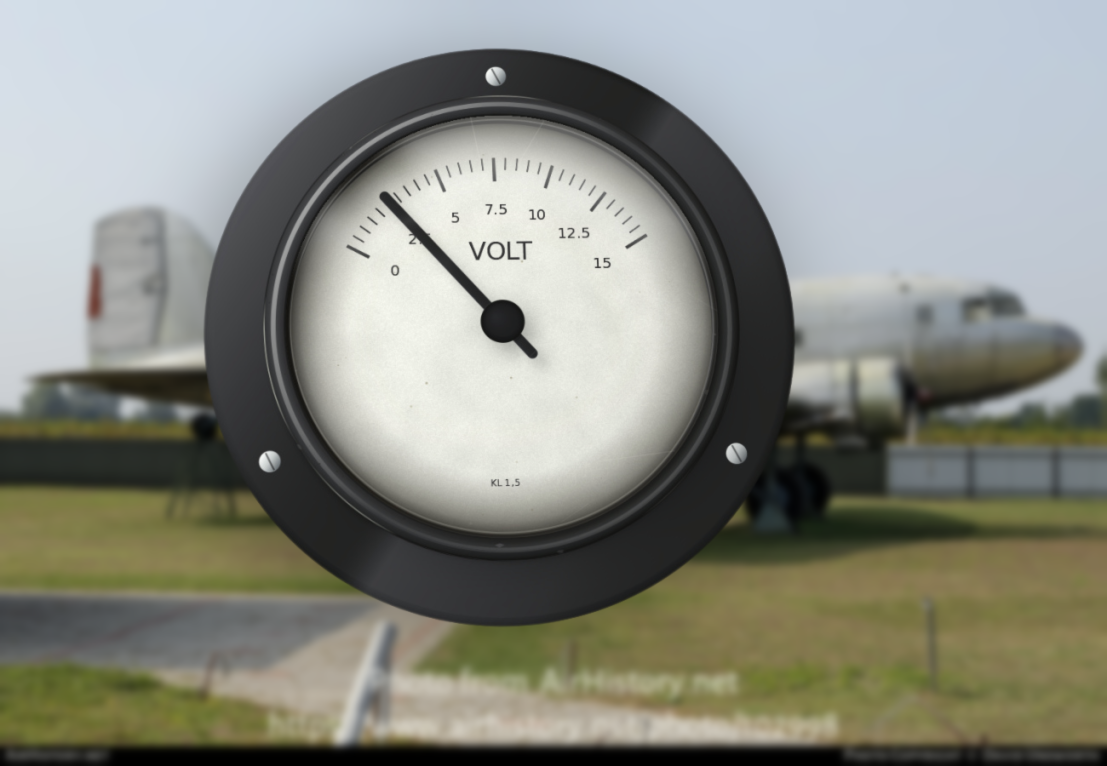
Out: 2.5V
